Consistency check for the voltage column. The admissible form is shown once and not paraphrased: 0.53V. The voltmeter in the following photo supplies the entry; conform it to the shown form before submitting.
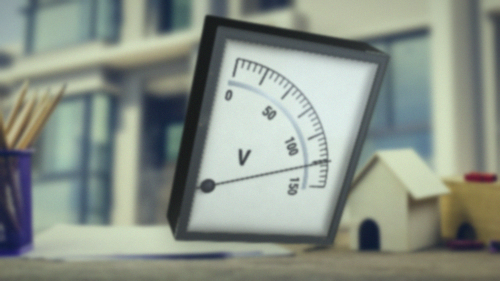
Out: 125V
